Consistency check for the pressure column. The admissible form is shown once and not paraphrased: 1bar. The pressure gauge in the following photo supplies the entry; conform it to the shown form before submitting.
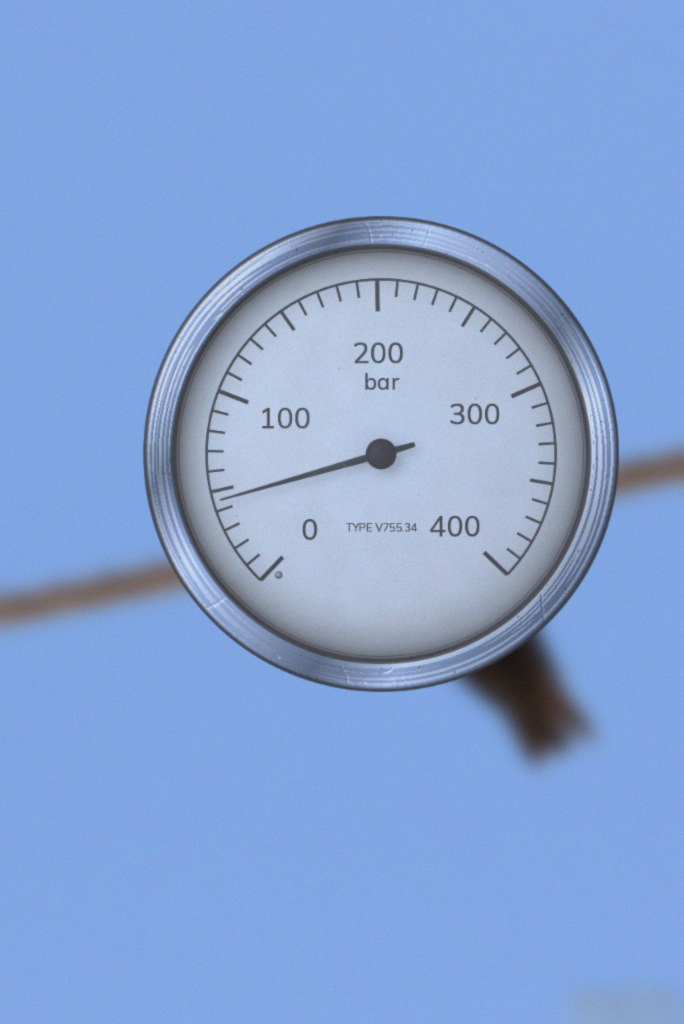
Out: 45bar
